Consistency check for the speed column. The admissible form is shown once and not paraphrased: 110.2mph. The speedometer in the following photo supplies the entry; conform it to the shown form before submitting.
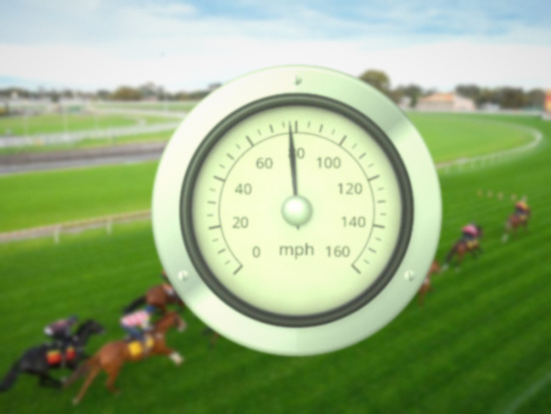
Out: 77.5mph
